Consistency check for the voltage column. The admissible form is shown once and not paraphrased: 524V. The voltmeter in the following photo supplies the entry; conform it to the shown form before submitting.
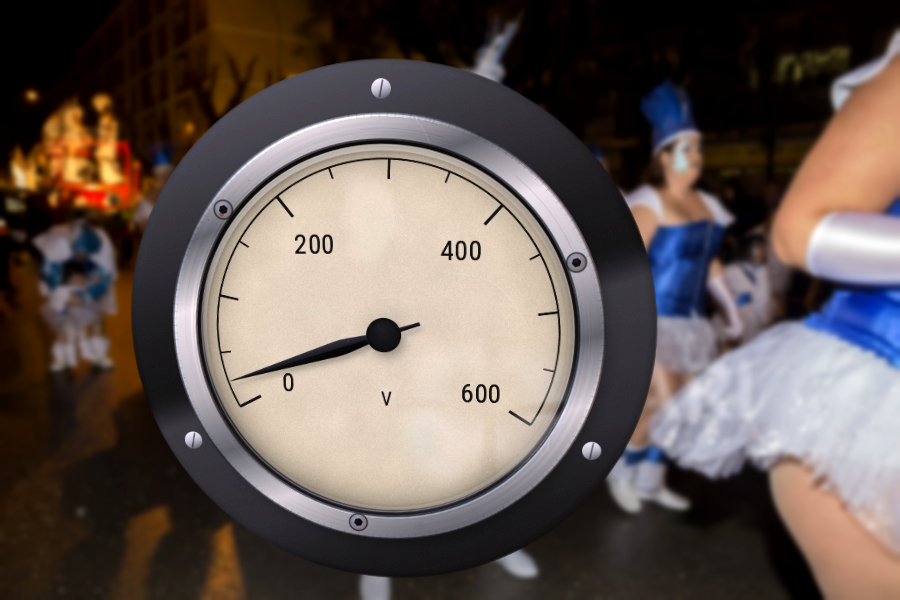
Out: 25V
